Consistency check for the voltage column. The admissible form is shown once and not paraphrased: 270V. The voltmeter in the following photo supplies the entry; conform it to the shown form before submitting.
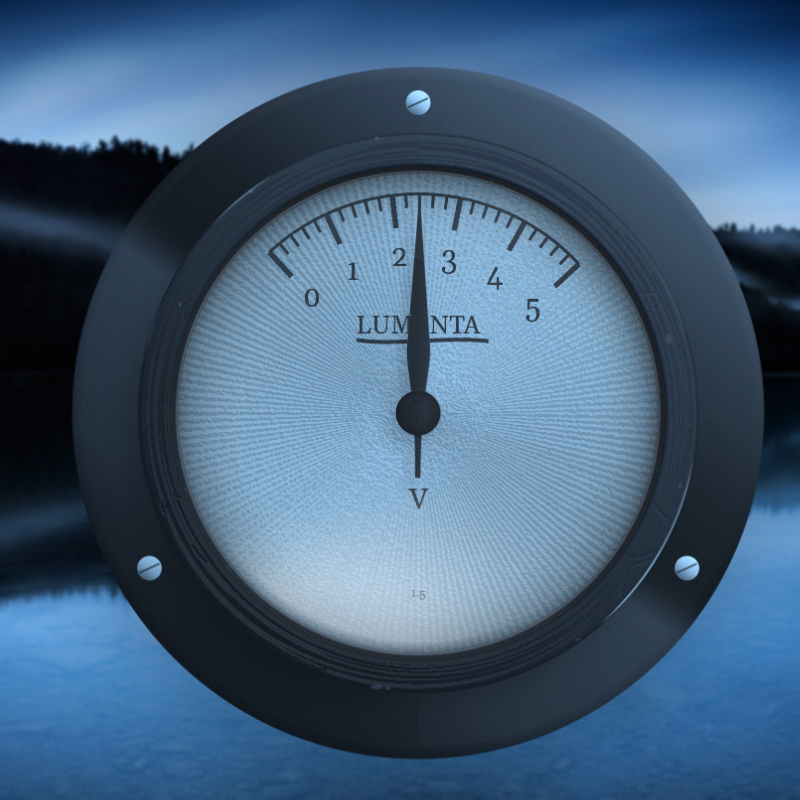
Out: 2.4V
